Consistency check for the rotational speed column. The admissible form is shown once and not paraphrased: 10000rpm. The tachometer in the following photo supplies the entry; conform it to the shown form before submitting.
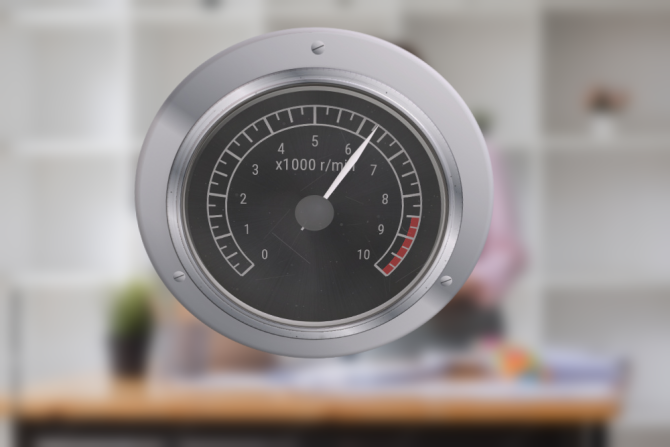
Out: 6250rpm
